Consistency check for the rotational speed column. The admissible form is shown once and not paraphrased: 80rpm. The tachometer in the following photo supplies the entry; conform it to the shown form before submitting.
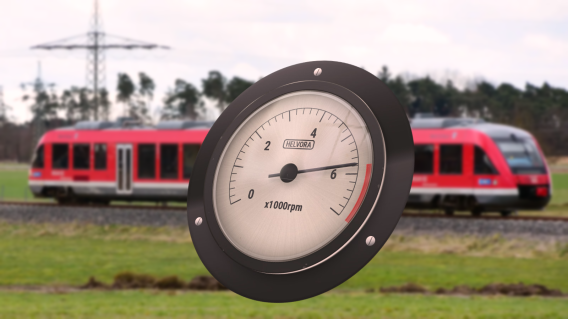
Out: 5800rpm
